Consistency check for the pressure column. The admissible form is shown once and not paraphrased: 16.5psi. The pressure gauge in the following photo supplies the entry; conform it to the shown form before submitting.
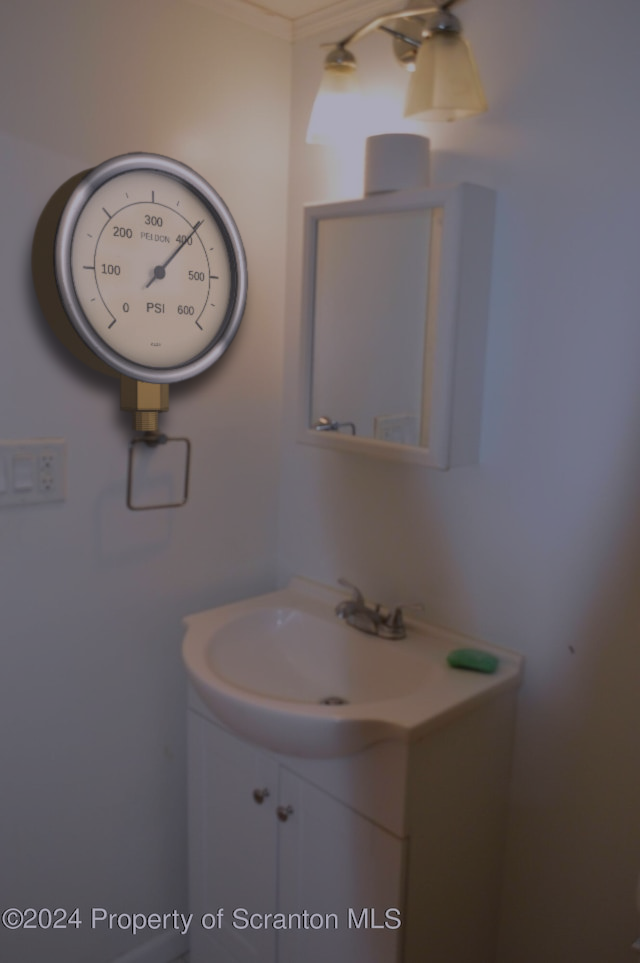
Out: 400psi
